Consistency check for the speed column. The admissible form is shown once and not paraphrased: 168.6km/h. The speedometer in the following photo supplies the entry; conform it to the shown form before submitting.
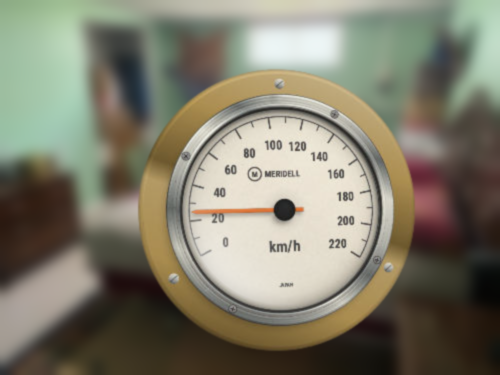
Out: 25km/h
